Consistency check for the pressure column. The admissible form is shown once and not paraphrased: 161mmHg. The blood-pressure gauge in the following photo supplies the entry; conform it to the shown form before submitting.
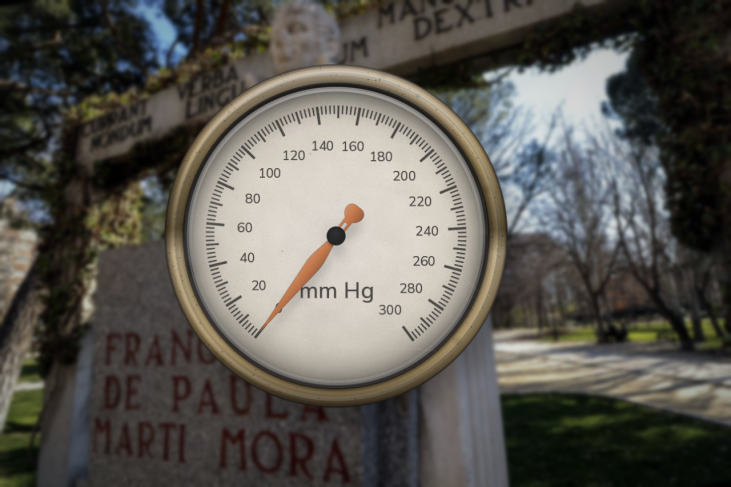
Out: 0mmHg
